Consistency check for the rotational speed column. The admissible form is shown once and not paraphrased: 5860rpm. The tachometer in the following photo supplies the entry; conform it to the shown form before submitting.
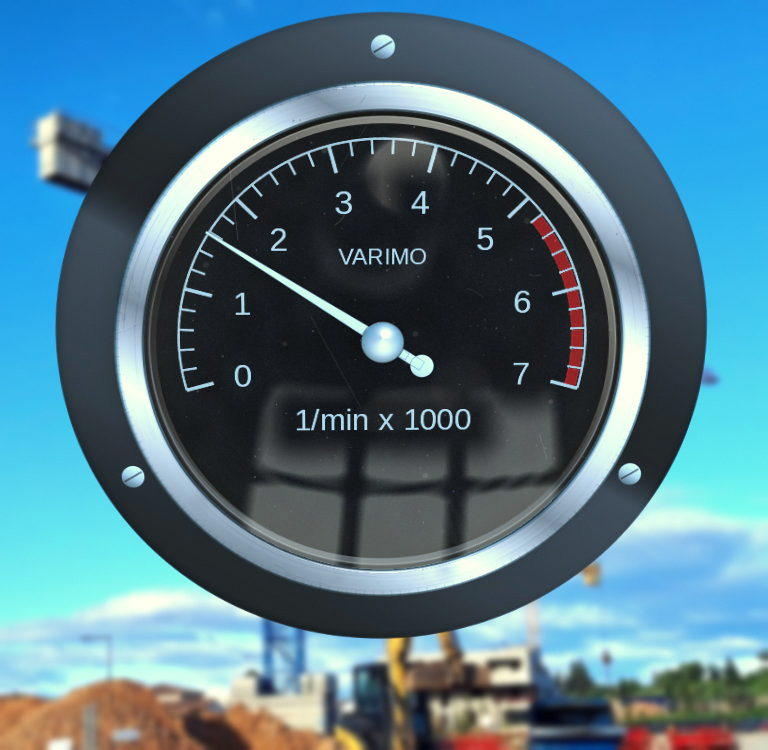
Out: 1600rpm
